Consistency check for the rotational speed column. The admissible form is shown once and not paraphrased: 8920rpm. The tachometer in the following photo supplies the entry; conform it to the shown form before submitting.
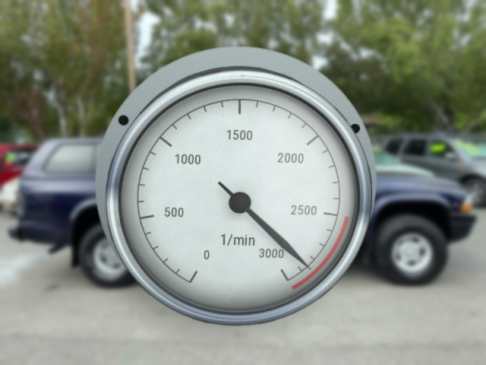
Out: 2850rpm
